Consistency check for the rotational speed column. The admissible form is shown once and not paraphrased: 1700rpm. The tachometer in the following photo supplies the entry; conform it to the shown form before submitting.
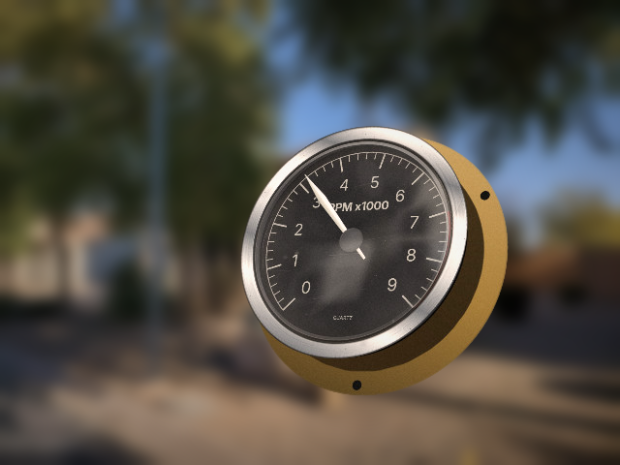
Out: 3200rpm
